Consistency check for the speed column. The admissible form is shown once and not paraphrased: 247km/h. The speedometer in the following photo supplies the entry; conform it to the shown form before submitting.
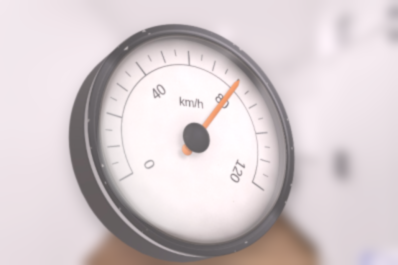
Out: 80km/h
